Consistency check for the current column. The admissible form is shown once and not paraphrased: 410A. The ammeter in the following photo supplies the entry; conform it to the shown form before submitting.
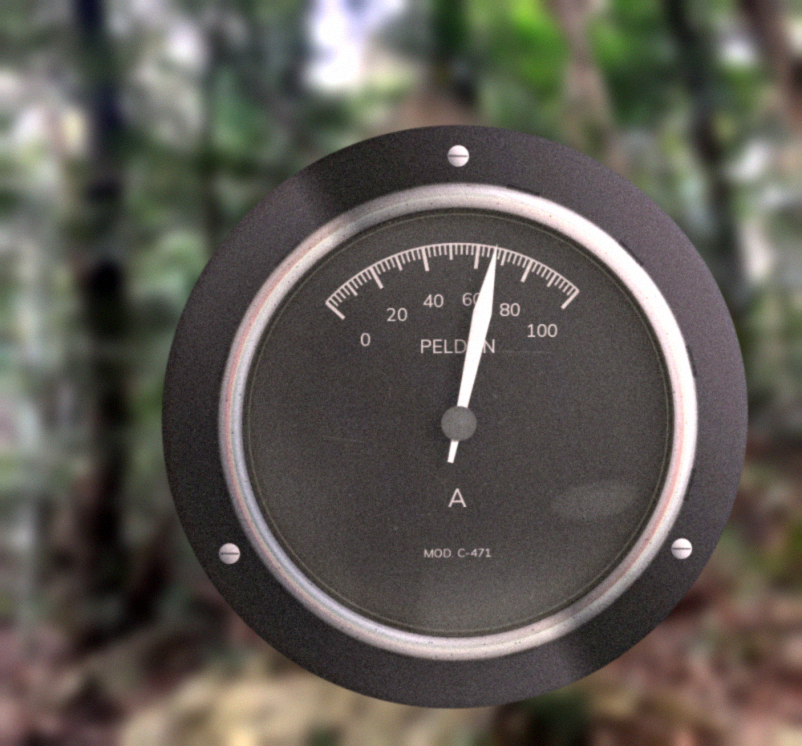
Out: 66A
